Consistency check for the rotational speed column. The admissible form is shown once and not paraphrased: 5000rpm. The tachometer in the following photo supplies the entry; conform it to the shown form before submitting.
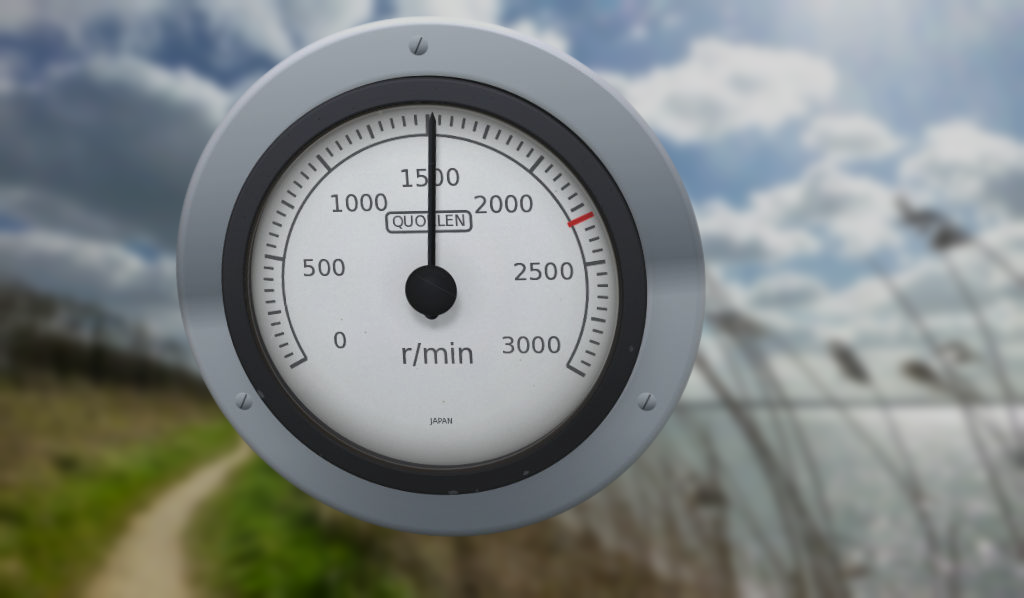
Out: 1525rpm
